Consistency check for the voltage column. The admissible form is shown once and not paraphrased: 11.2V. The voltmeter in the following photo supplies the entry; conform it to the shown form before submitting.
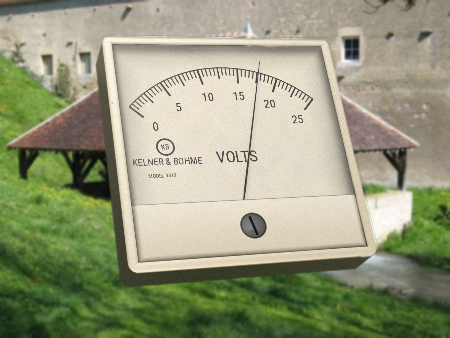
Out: 17.5V
